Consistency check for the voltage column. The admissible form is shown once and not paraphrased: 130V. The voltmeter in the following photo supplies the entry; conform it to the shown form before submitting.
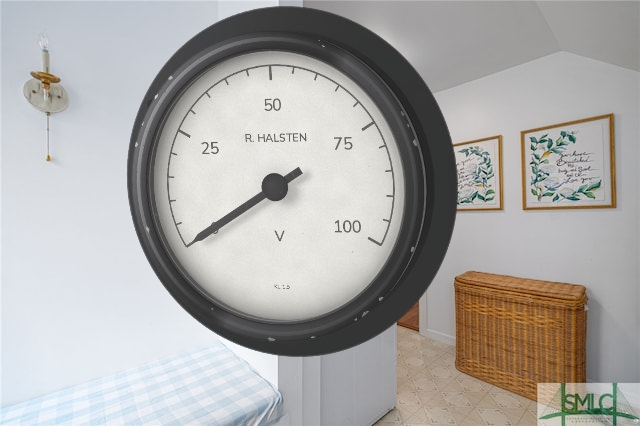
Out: 0V
